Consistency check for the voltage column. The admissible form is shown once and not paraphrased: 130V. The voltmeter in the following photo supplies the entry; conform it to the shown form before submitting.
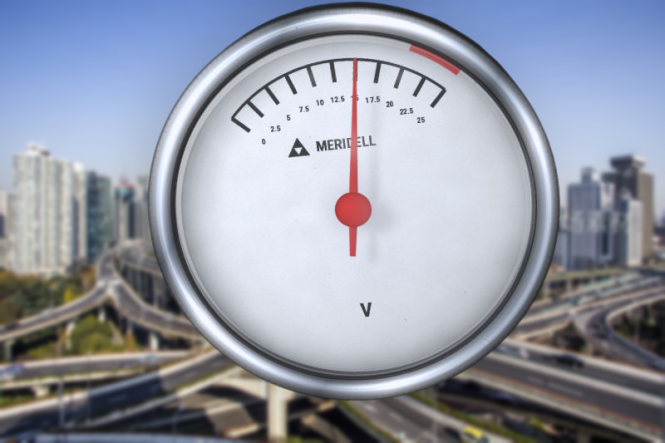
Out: 15V
